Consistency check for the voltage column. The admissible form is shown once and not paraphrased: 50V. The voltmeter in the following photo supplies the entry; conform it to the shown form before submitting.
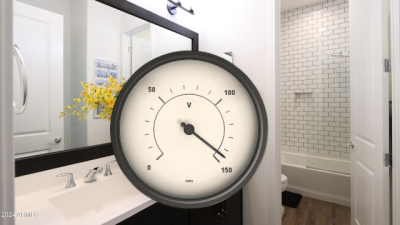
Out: 145V
